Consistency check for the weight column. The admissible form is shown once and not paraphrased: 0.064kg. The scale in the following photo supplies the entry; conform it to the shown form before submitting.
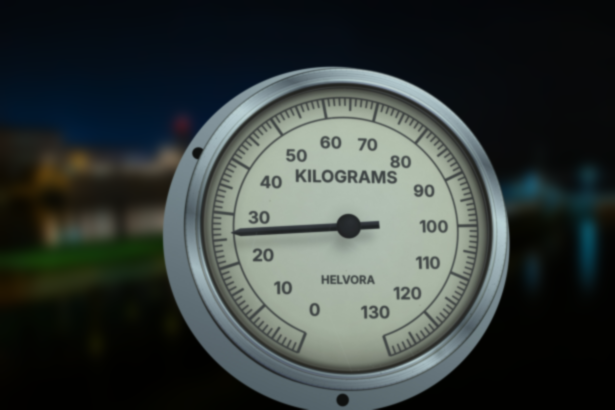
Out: 26kg
